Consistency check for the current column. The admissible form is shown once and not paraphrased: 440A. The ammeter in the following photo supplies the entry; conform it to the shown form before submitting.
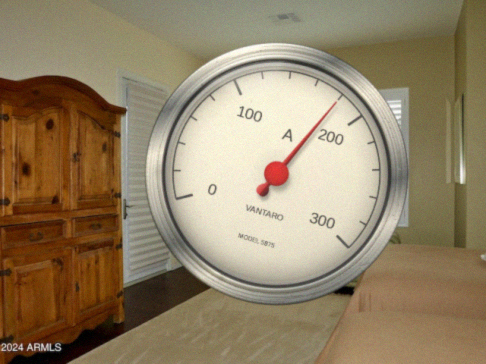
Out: 180A
